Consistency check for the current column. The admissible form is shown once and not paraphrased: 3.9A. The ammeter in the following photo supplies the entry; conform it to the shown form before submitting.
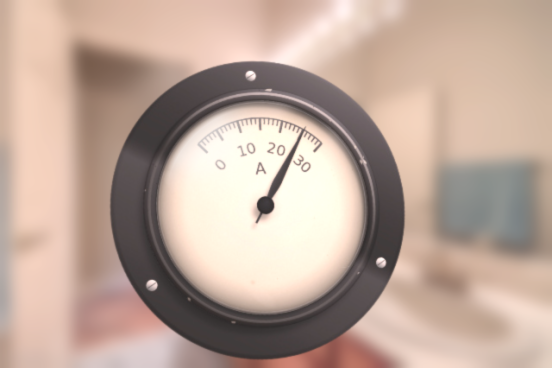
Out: 25A
